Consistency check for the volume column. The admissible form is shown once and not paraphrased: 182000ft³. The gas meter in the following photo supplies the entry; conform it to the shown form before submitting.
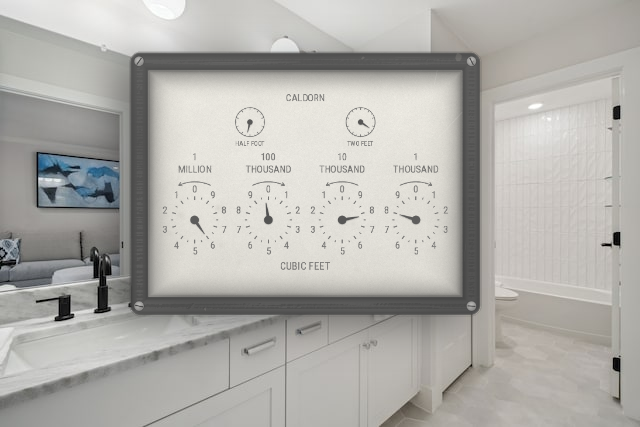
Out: 597800ft³
